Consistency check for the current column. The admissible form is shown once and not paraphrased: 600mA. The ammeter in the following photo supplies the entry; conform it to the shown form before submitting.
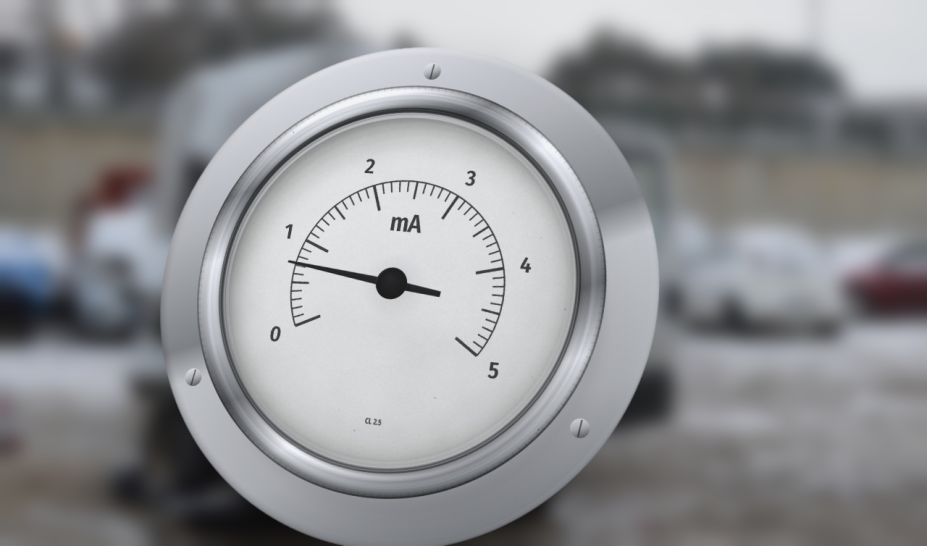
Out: 0.7mA
